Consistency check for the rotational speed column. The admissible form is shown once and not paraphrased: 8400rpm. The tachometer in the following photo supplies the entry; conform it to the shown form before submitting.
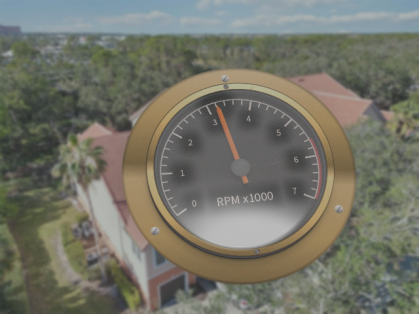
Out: 3200rpm
